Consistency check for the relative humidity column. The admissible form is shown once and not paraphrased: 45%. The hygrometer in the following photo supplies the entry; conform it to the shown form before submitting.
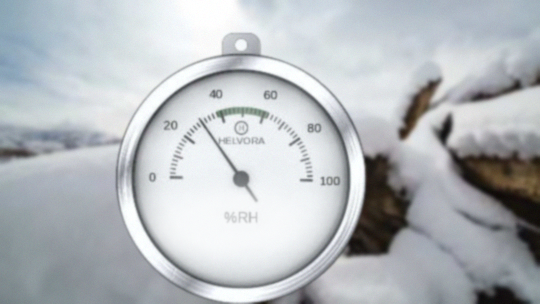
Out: 30%
